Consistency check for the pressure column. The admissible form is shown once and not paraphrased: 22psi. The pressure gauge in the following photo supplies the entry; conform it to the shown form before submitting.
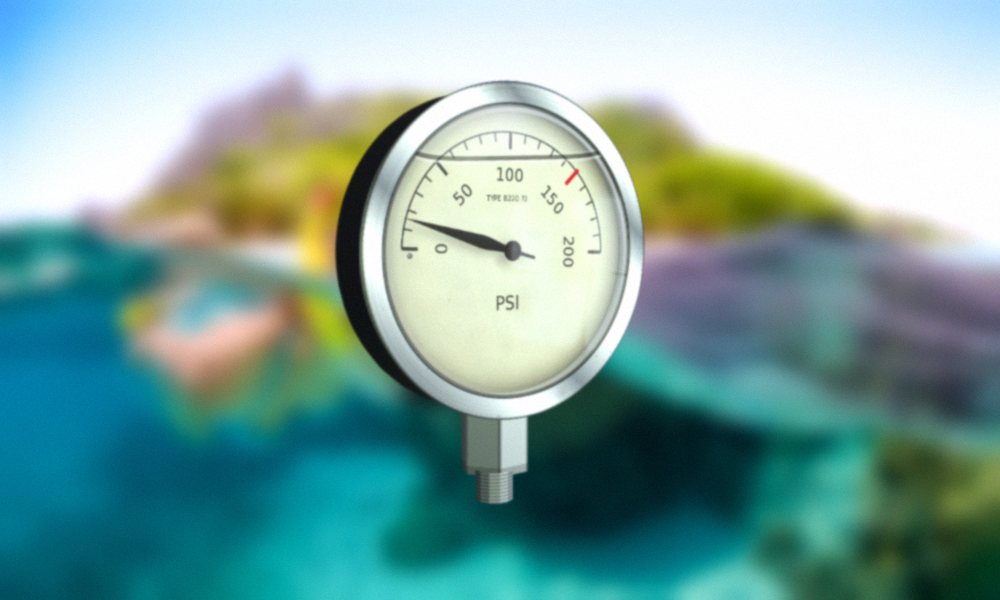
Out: 15psi
